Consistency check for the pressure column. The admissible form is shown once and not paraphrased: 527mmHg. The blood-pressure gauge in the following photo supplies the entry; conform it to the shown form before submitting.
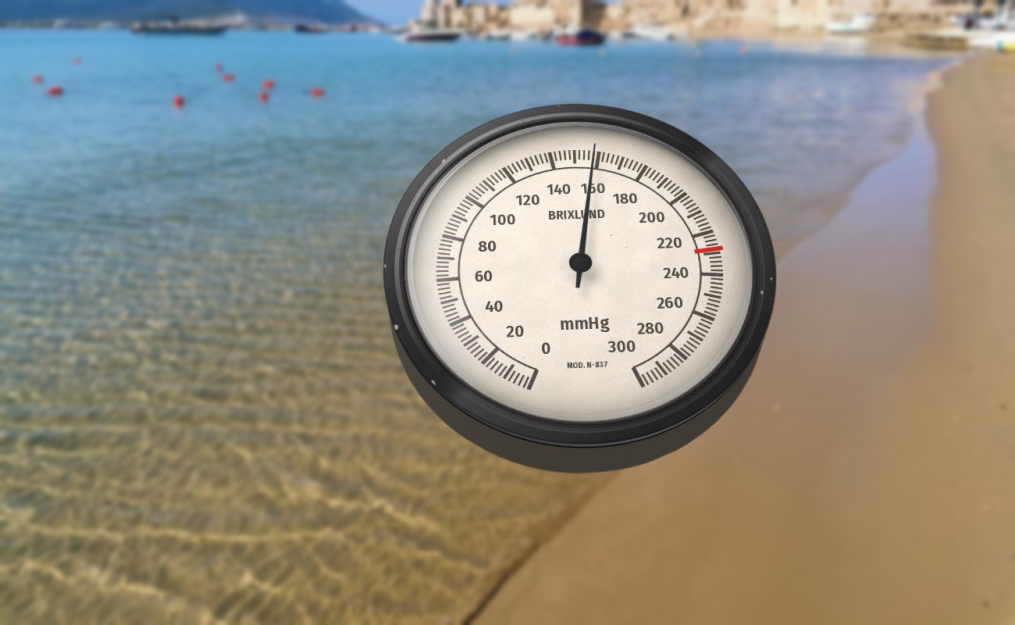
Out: 158mmHg
